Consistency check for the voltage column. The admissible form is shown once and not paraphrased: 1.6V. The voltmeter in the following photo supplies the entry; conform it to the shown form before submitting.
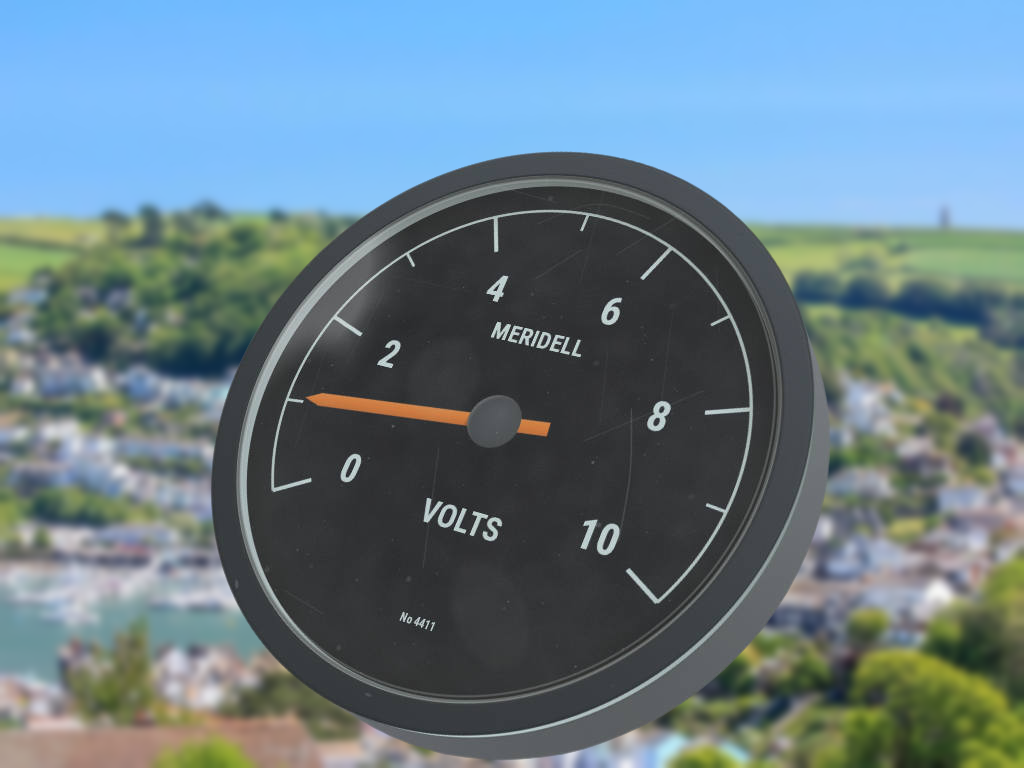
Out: 1V
